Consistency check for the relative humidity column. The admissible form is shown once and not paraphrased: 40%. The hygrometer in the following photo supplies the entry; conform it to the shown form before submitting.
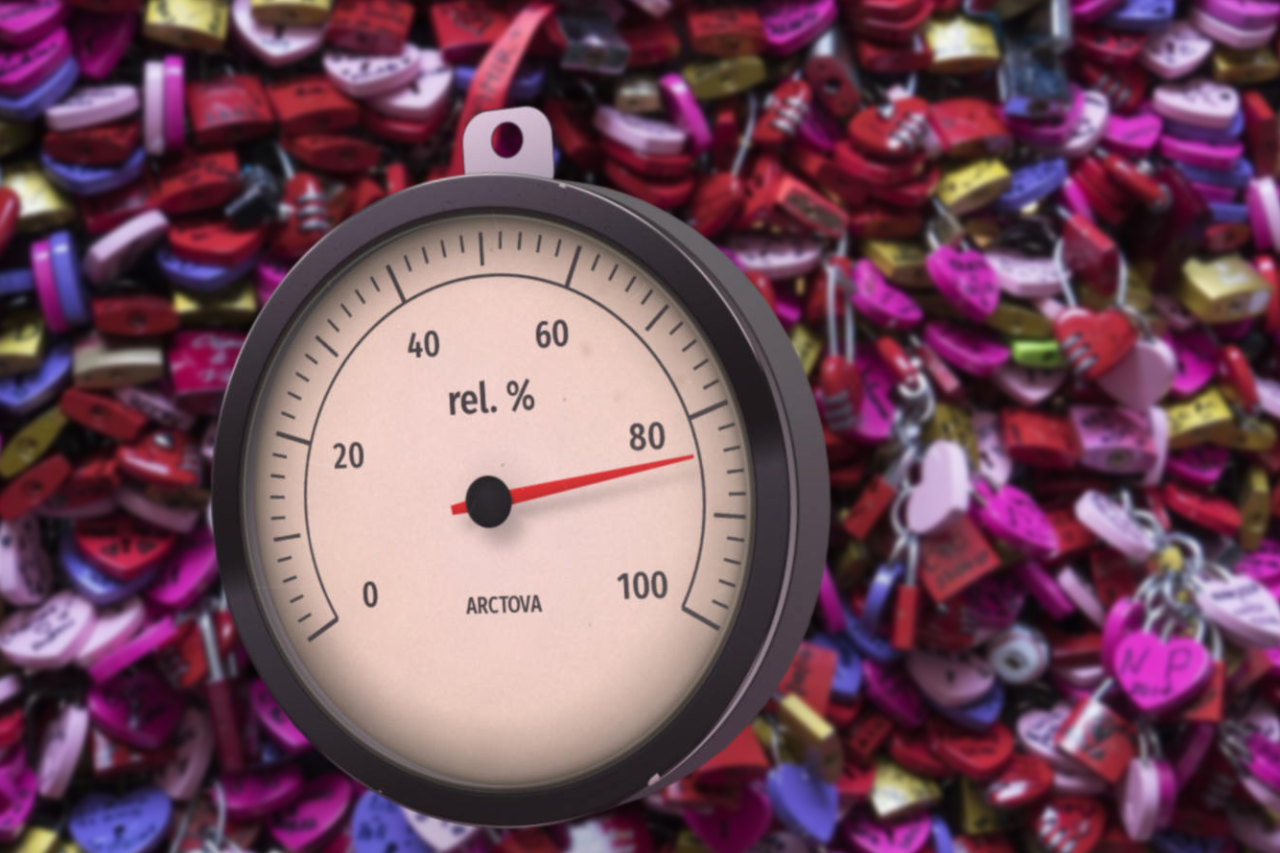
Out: 84%
